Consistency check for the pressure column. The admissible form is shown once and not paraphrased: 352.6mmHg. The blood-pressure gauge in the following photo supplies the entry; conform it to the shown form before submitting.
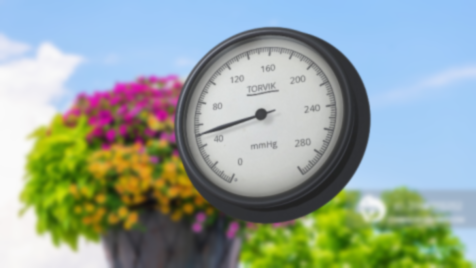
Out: 50mmHg
